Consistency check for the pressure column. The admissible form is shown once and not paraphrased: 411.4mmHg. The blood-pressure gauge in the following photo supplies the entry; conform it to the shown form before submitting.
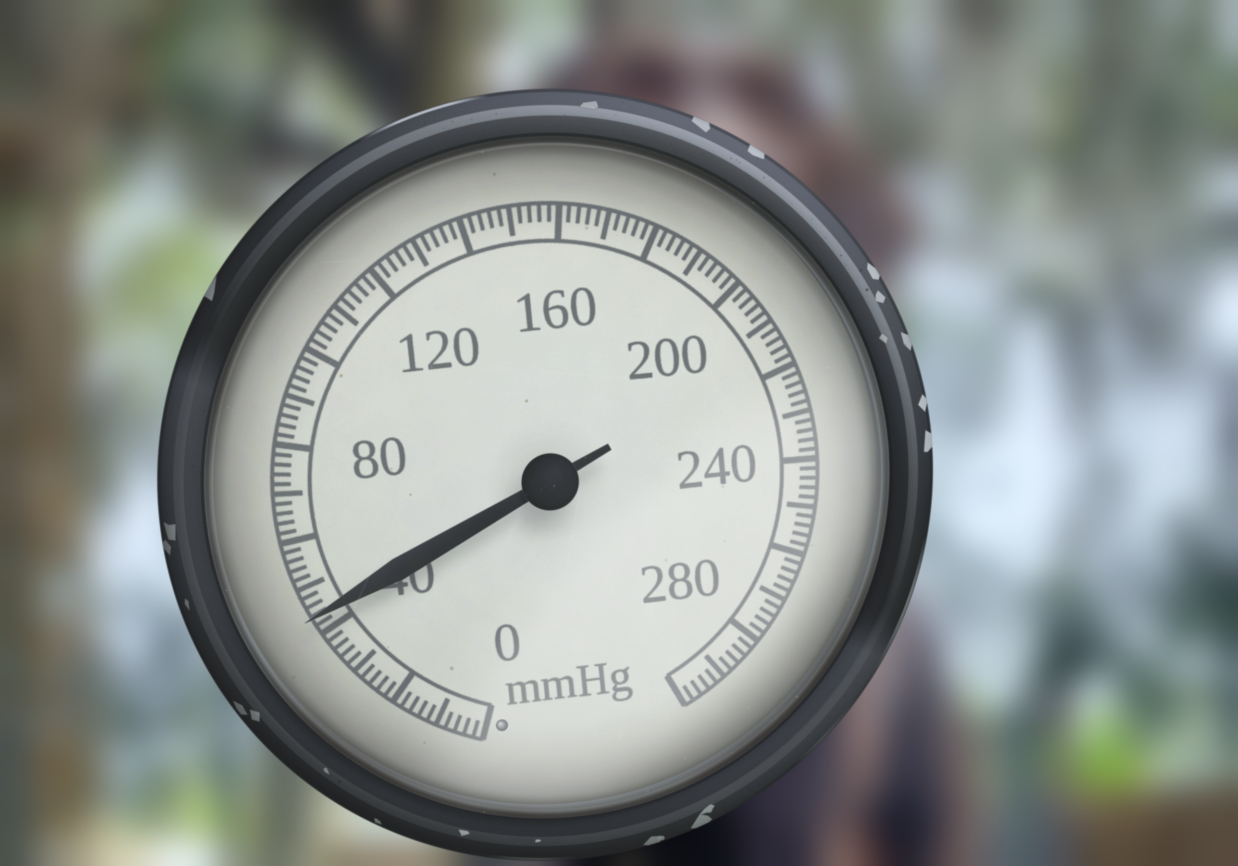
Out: 44mmHg
